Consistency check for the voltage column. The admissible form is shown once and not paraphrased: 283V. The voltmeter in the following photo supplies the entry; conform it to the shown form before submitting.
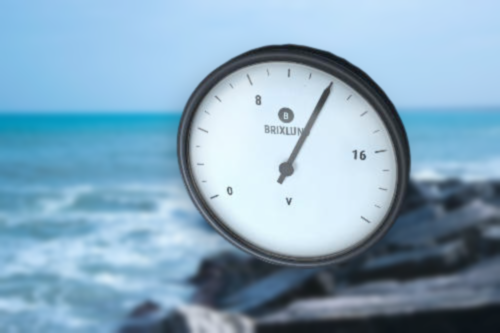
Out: 12V
